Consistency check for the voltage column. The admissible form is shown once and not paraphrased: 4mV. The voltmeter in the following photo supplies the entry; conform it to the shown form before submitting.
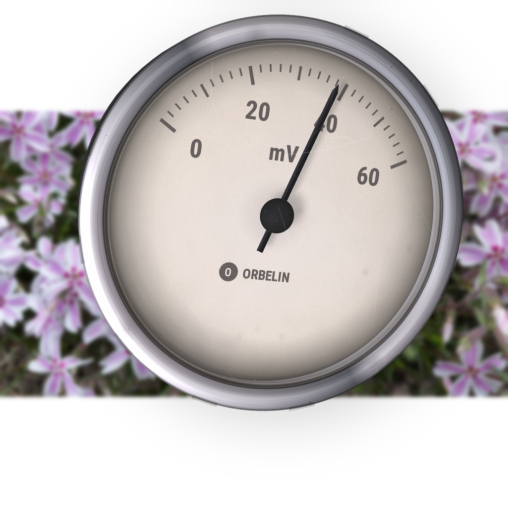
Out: 38mV
